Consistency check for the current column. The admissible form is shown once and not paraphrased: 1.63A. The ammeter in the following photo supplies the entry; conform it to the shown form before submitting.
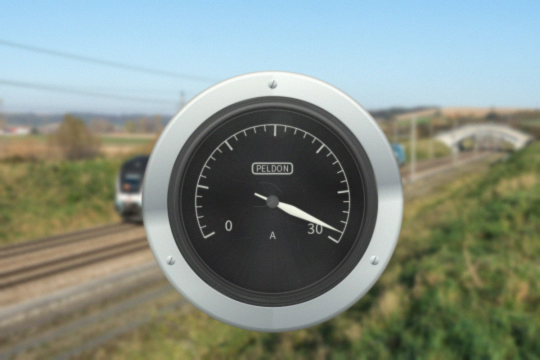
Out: 29A
